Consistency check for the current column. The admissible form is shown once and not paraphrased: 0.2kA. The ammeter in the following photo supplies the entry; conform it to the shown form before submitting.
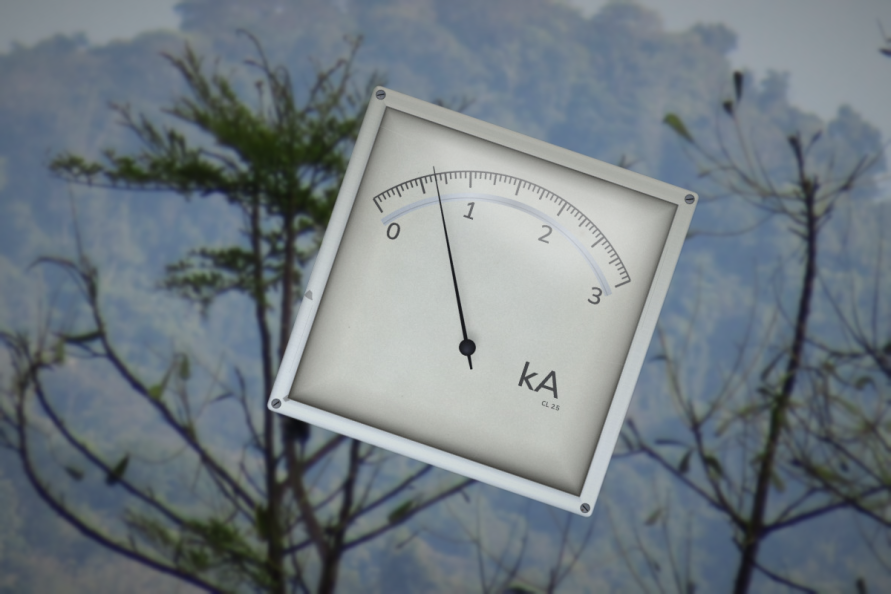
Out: 0.65kA
